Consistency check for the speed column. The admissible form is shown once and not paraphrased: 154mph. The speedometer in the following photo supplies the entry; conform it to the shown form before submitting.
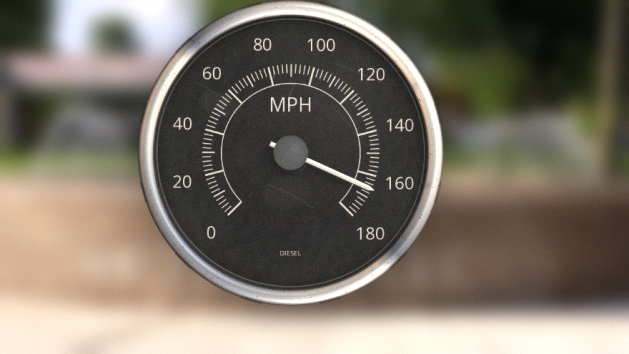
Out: 166mph
